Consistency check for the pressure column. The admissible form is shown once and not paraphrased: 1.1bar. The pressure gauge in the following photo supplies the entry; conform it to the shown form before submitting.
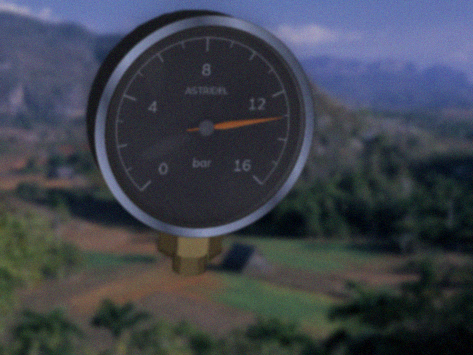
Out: 13bar
